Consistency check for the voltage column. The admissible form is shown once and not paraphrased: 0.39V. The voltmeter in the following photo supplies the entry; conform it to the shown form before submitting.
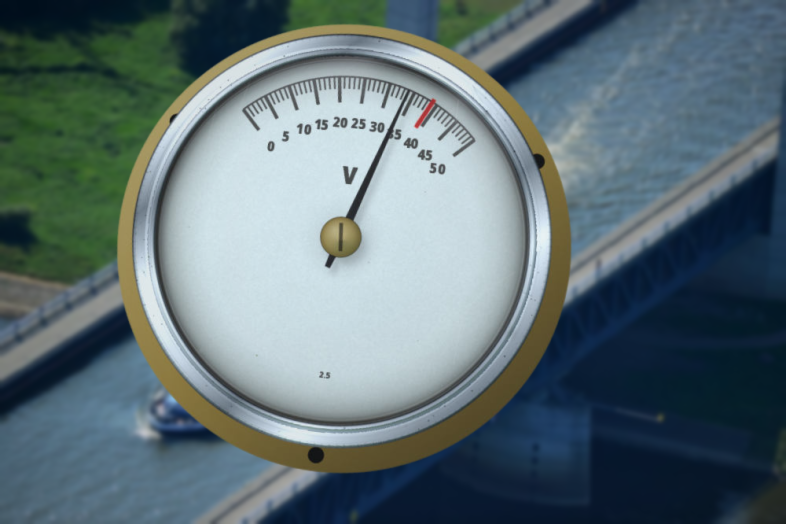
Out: 34V
